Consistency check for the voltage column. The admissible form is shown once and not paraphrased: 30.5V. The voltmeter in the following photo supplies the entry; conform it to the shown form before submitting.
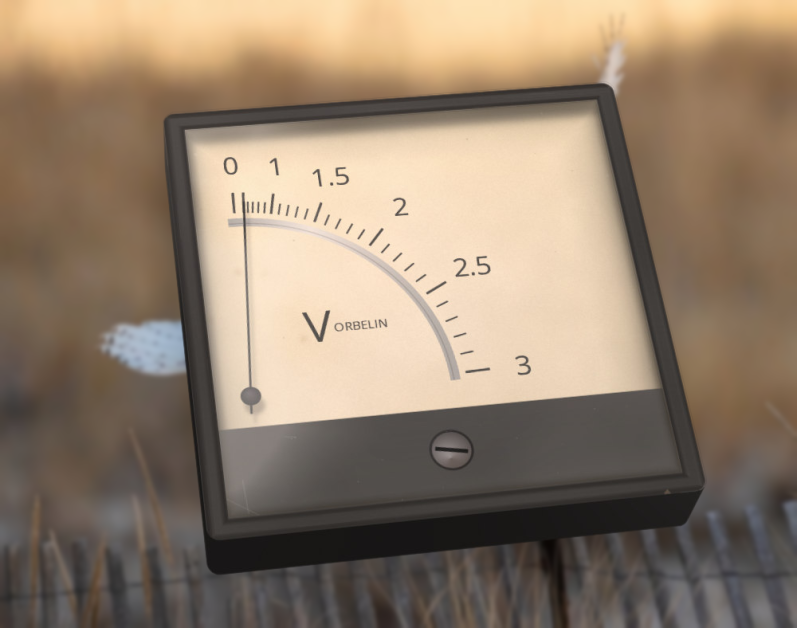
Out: 0.5V
